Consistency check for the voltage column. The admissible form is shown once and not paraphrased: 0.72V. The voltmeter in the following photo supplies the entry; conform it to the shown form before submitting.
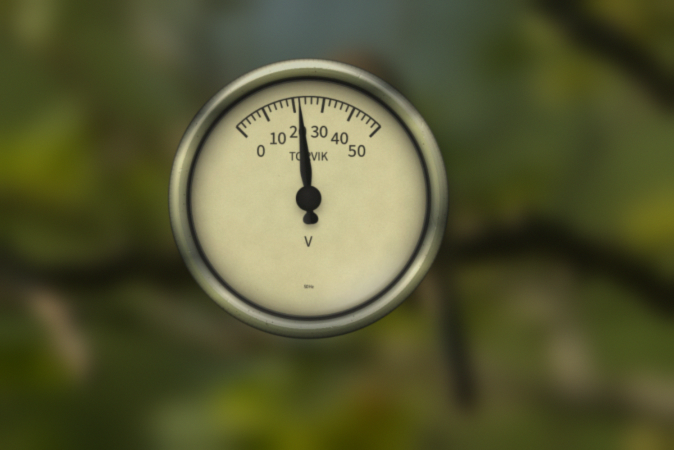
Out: 22V
